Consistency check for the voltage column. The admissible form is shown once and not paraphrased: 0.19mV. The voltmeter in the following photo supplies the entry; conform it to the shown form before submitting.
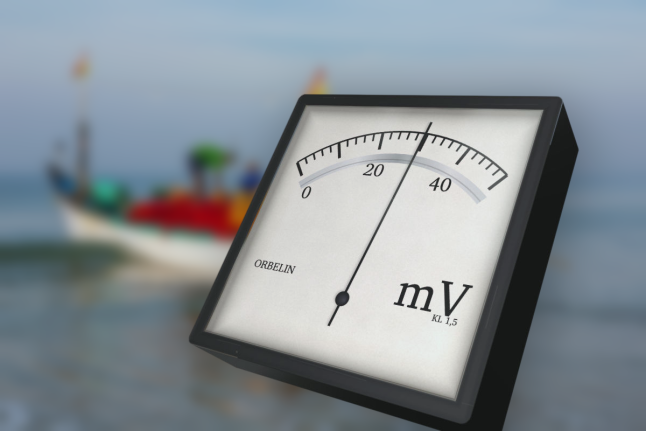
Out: 30mV
